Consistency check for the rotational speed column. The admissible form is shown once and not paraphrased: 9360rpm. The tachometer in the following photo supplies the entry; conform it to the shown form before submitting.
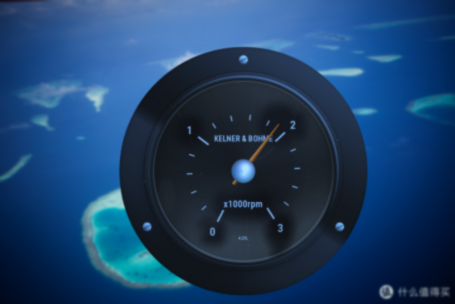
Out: 1900rpm
